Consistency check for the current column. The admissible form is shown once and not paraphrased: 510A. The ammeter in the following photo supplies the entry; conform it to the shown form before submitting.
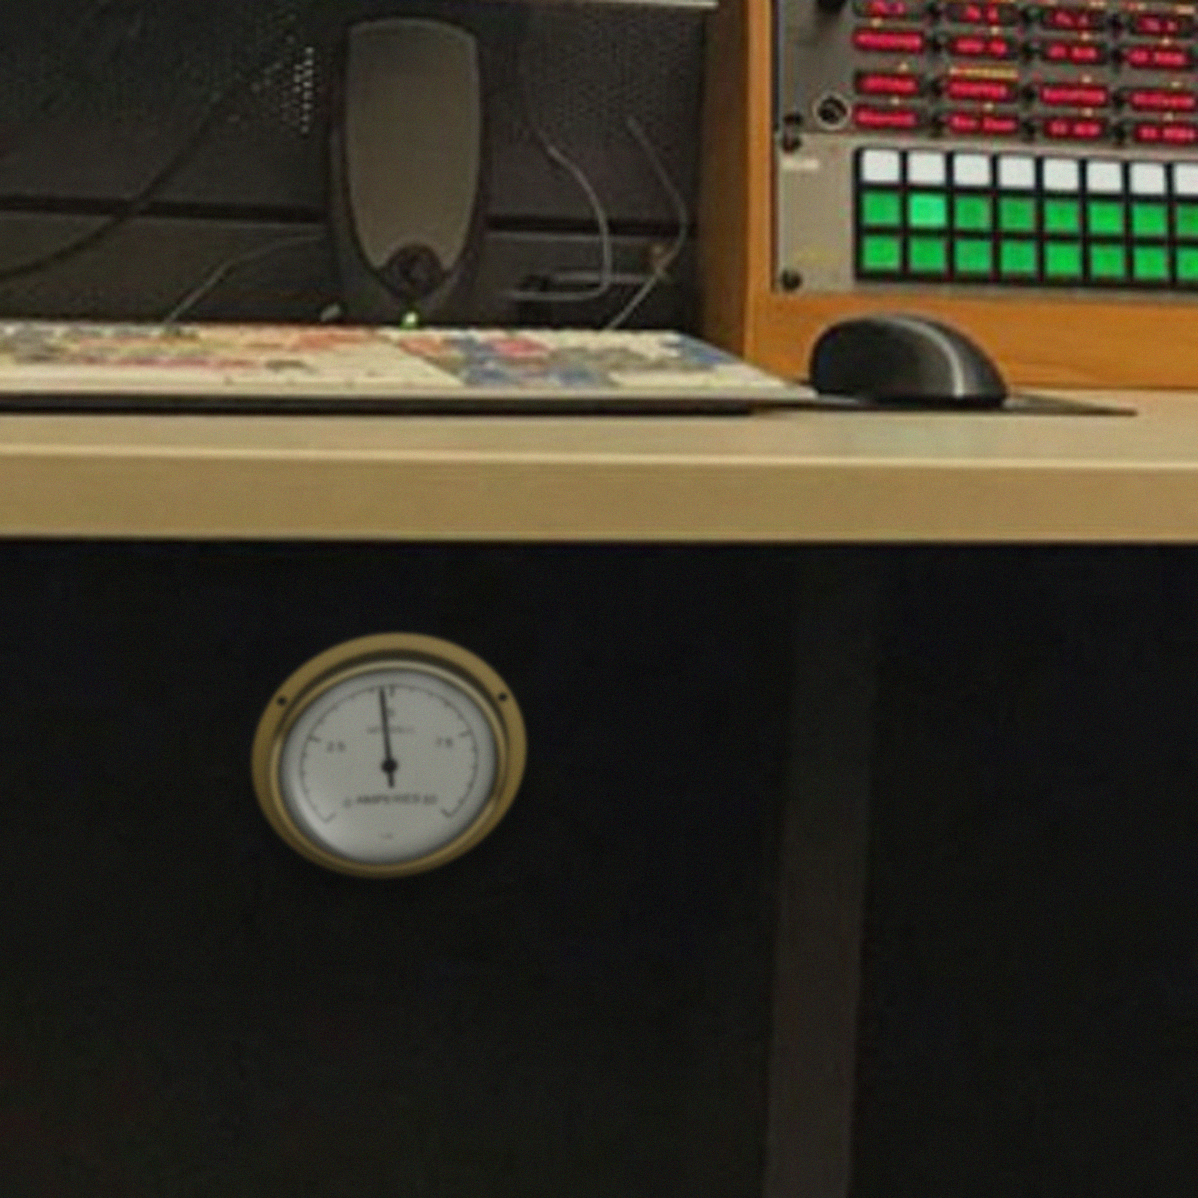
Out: 4.75A
